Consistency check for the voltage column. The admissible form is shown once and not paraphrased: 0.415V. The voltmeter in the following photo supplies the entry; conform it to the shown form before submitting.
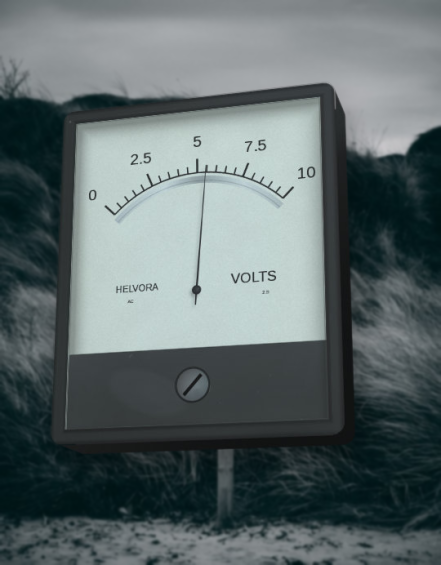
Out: 5.5V
